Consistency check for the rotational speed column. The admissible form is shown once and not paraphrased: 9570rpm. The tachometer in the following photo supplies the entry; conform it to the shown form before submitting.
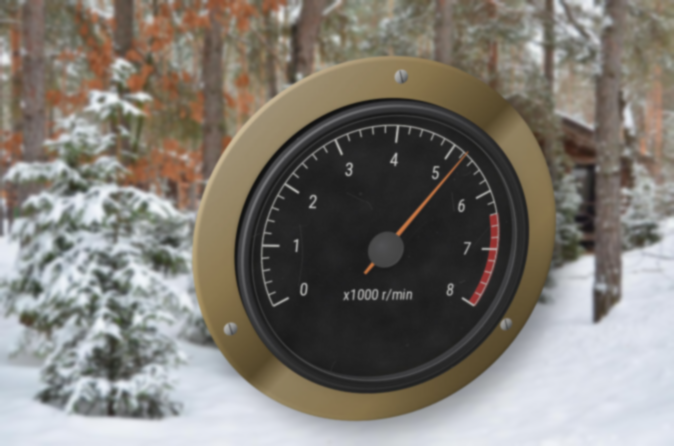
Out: 5200rpm
